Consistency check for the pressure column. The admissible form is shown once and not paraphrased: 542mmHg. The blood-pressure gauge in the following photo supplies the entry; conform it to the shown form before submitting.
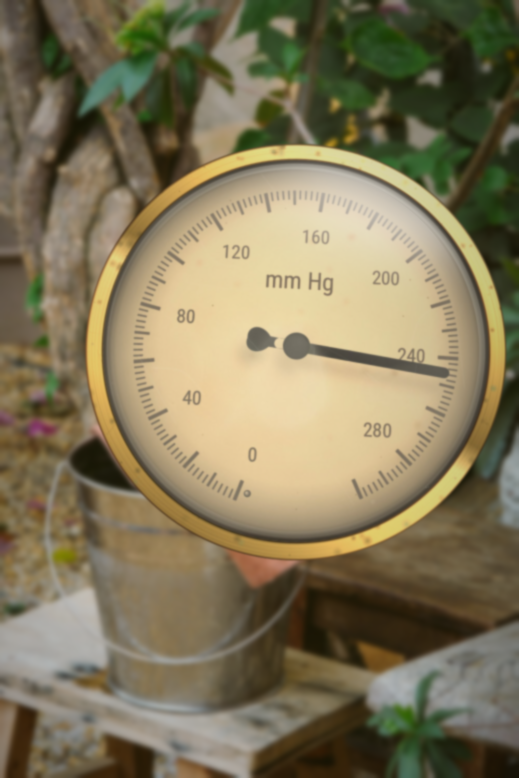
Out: 246mmHg
